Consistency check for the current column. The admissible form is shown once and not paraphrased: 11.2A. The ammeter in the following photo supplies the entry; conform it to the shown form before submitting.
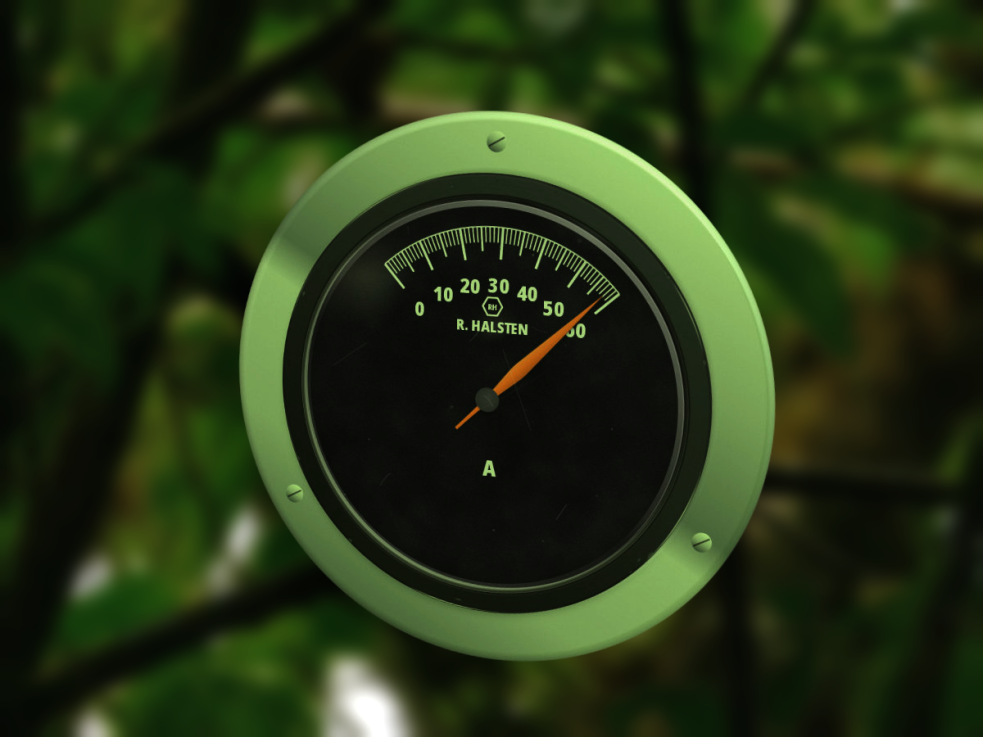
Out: 58A
